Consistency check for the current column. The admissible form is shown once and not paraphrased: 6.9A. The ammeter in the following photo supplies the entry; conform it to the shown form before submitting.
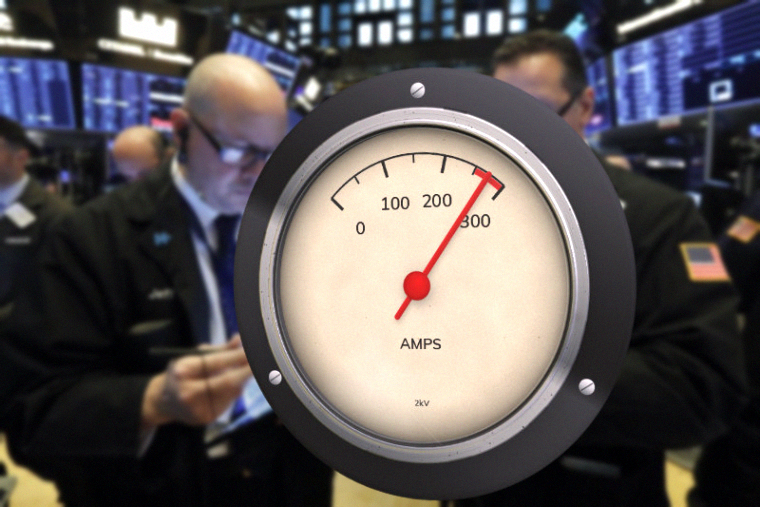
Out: 275A
